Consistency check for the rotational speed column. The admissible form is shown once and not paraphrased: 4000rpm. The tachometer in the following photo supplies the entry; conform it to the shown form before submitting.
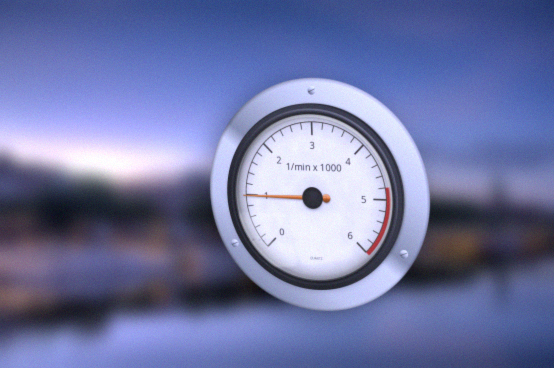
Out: 1000rpm
